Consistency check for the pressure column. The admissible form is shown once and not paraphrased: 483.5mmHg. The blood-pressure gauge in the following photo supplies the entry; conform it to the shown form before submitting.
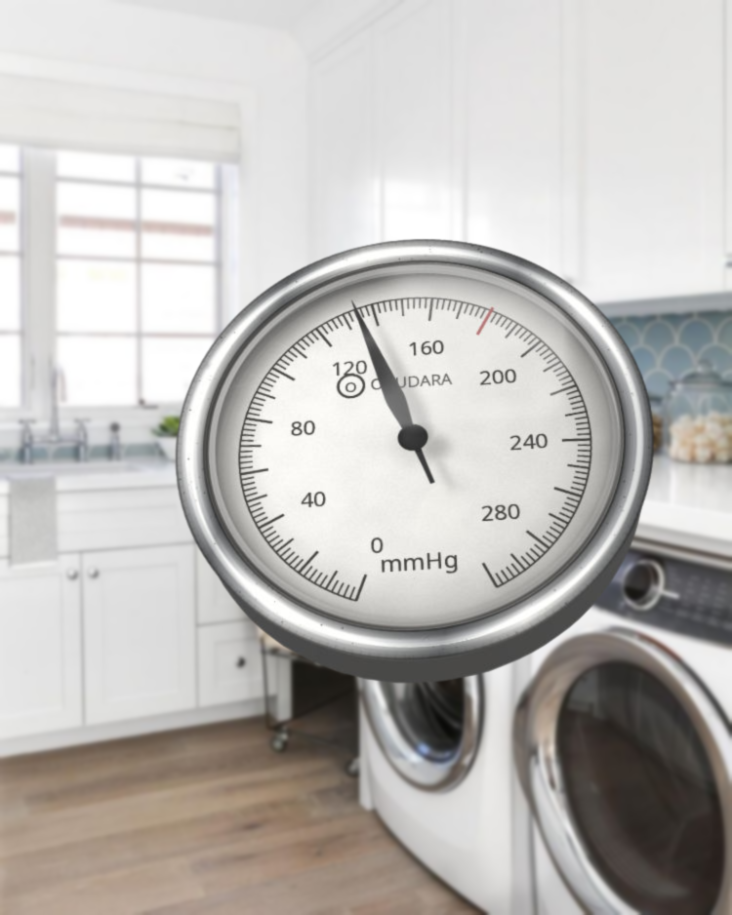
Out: 134mmHg
